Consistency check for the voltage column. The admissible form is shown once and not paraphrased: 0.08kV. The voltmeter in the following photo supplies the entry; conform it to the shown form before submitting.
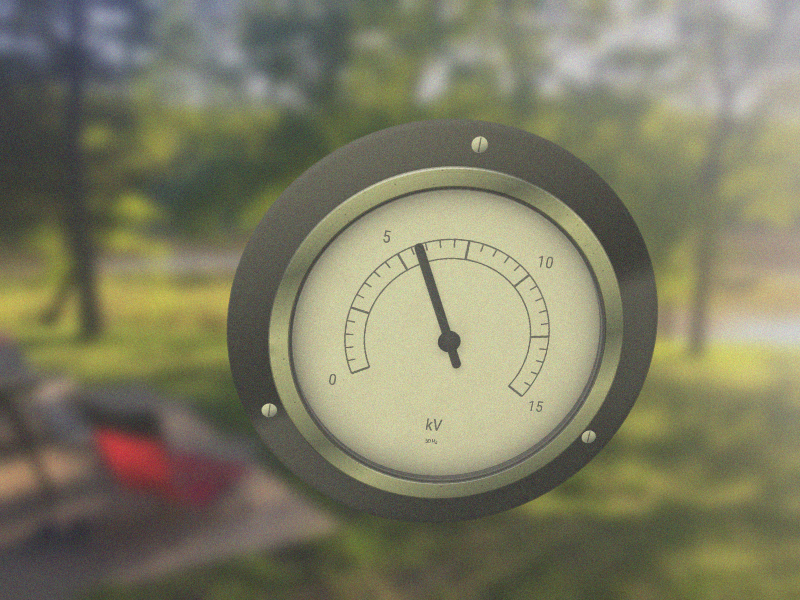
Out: 5.75kV
